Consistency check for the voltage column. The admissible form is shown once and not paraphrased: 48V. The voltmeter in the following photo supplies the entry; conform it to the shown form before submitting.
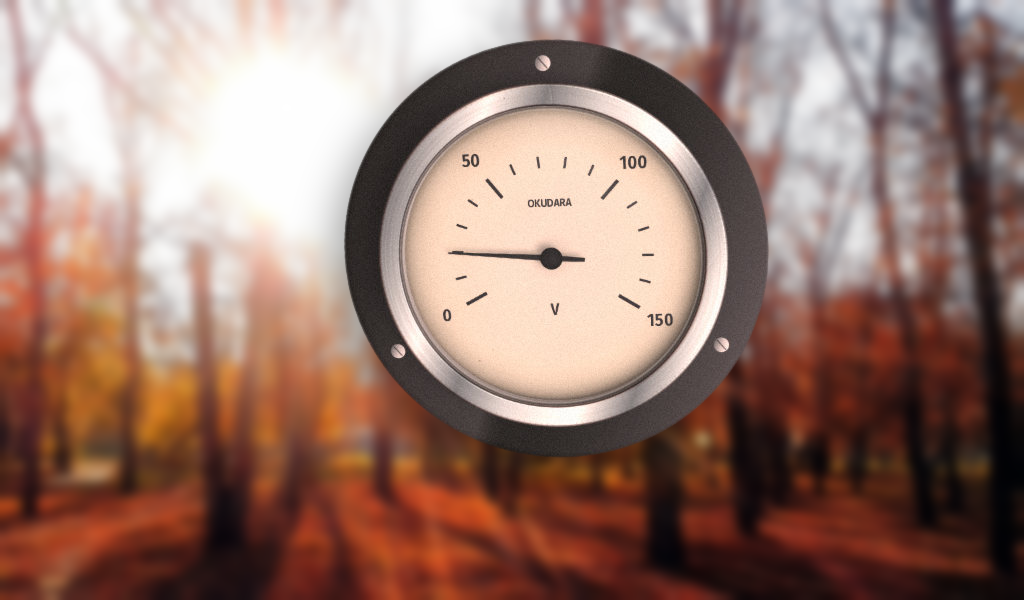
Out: 20V
